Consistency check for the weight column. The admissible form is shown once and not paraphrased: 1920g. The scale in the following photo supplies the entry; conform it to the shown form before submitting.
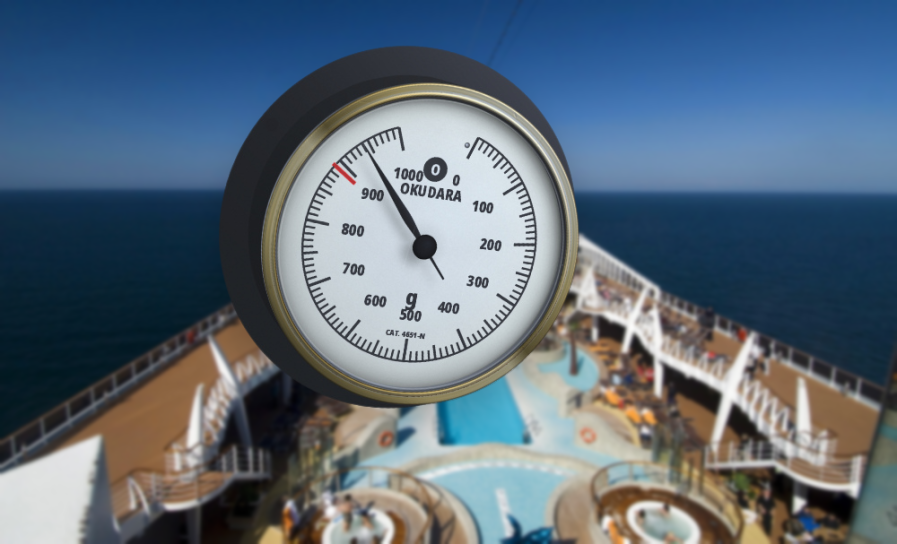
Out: 940g
